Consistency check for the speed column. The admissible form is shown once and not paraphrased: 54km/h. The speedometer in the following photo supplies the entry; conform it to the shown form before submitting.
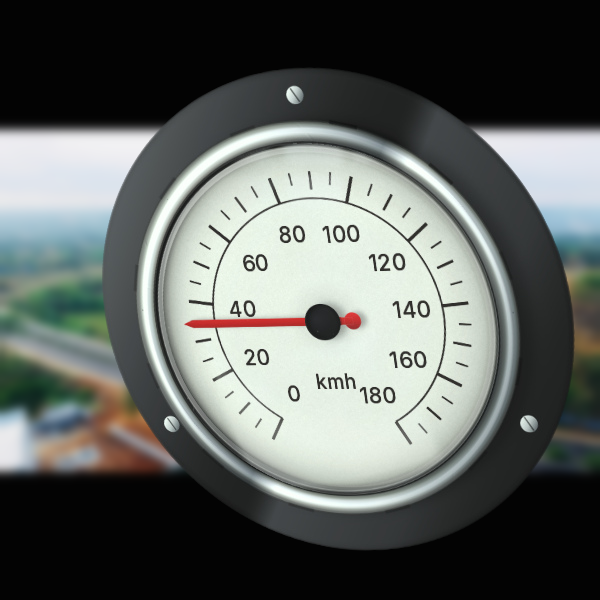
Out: 35km/h
